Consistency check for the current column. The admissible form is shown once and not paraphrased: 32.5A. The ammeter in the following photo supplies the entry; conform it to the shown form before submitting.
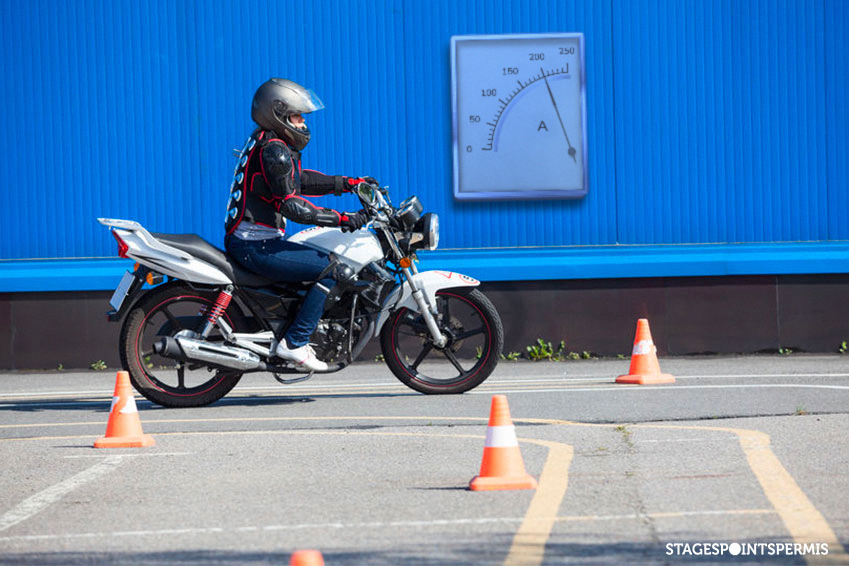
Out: 200A
